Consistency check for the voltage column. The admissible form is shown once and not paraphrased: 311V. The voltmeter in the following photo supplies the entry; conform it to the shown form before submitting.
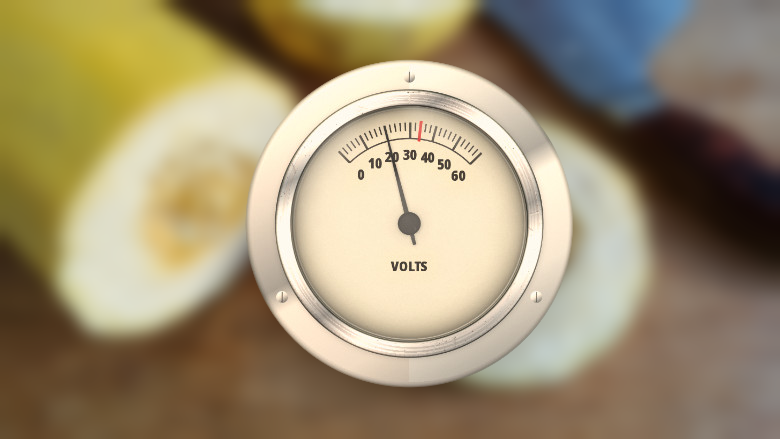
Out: 20V
